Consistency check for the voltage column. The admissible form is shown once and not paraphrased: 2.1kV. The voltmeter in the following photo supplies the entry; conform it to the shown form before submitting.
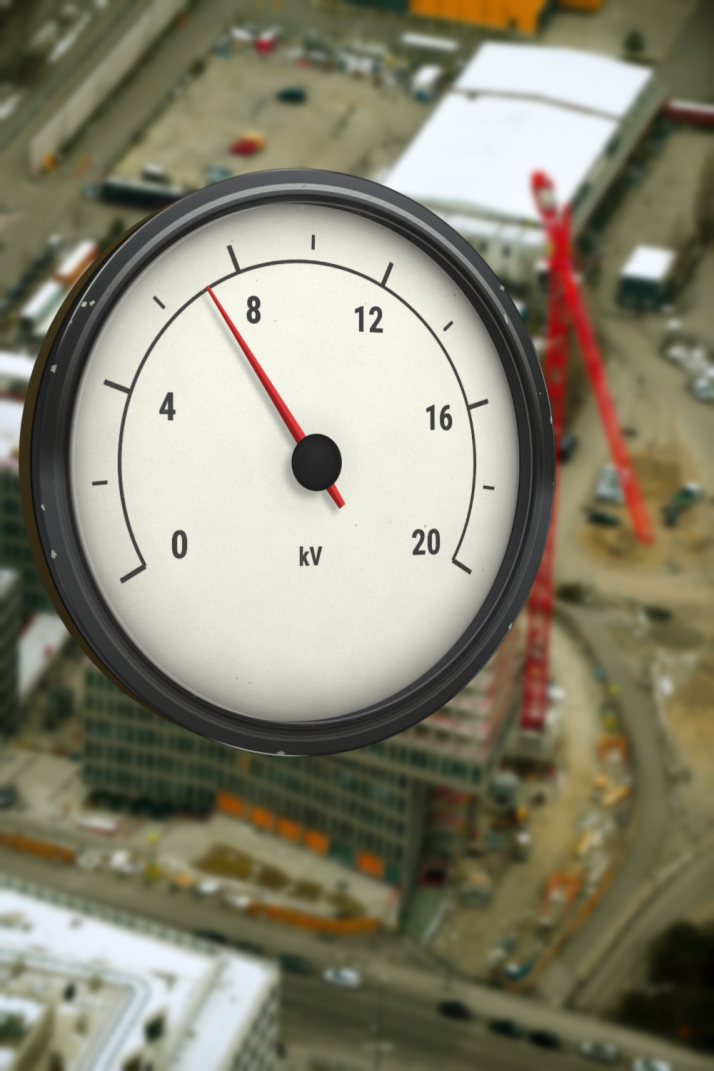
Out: 7kV
